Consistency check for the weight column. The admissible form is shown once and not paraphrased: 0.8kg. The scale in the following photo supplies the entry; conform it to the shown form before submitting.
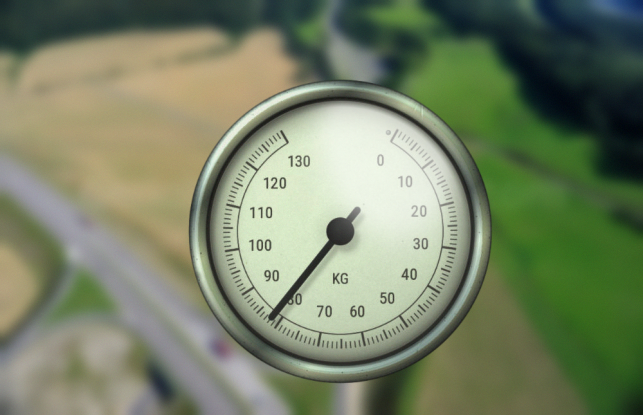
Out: 82kg
